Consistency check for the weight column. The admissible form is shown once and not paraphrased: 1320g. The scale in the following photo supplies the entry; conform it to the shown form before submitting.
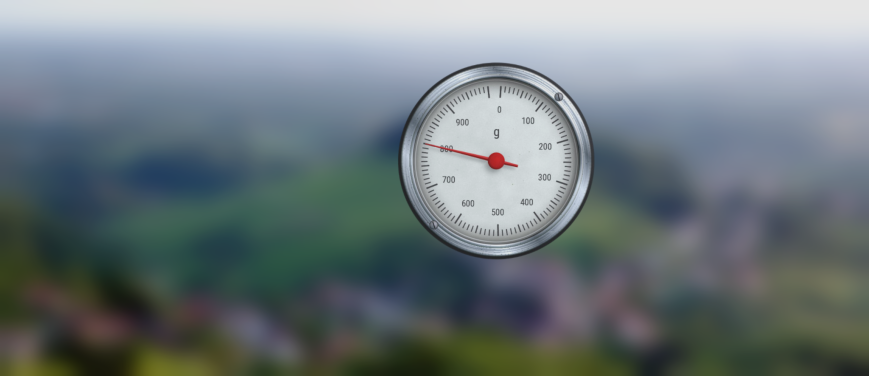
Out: 800g
